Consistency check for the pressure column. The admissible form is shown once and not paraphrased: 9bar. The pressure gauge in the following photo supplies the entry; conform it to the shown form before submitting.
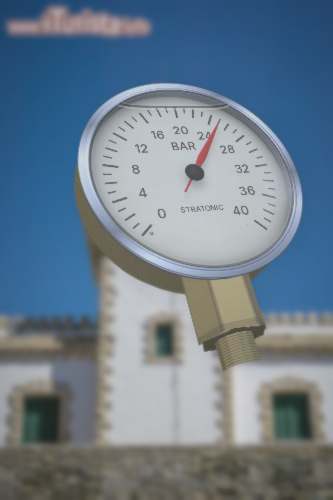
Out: 25bar
